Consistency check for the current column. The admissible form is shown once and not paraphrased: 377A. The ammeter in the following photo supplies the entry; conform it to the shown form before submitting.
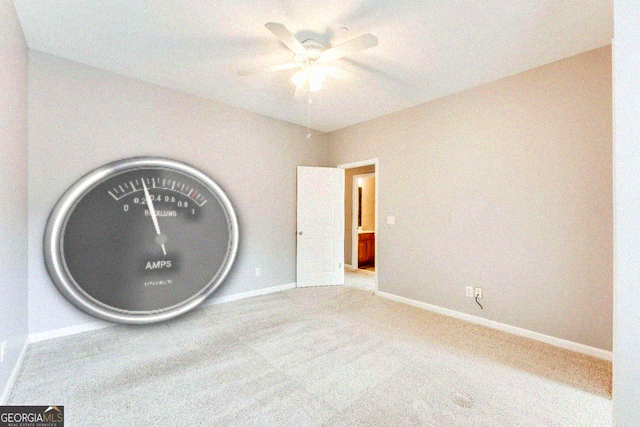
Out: 0.3A
